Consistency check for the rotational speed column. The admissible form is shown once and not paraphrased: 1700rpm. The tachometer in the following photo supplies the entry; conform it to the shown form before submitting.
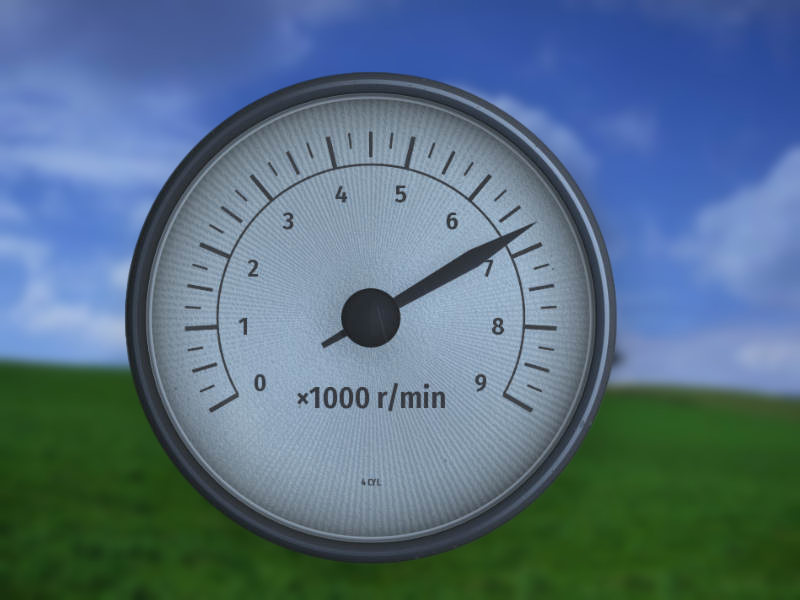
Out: 6750rpm
